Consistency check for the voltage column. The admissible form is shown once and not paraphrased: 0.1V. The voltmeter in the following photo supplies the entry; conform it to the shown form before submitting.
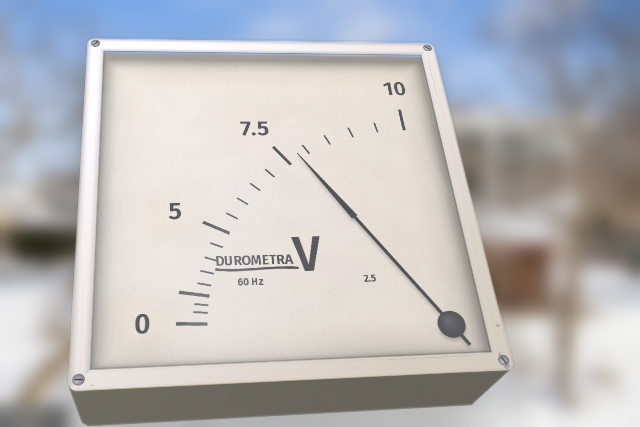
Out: 7.75V
